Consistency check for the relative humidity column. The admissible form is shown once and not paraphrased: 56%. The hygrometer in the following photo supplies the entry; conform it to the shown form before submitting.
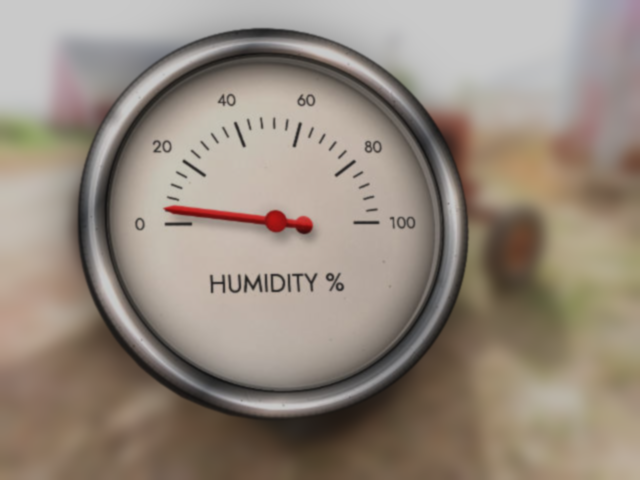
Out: 4%
